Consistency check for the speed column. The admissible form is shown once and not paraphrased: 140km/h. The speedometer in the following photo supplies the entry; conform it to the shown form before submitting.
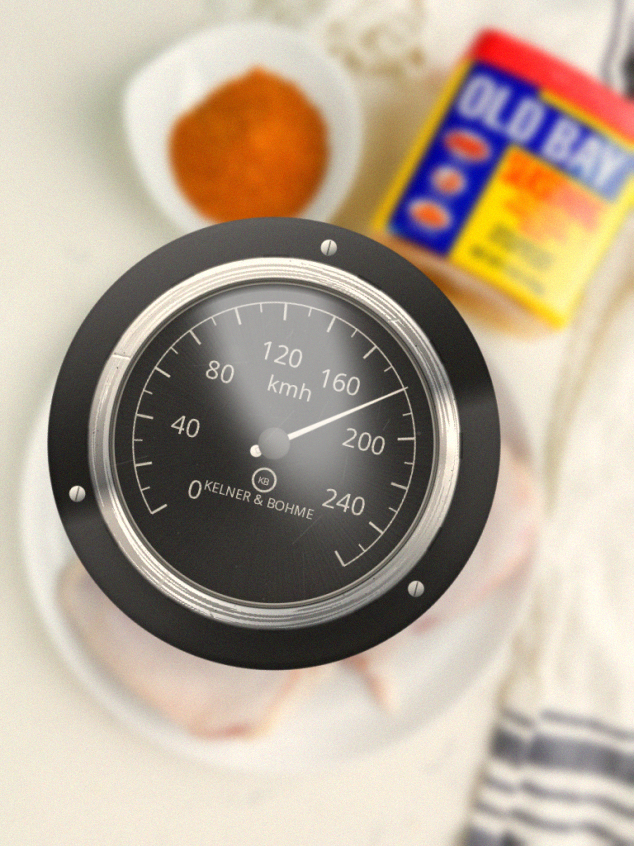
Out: 180km/h
